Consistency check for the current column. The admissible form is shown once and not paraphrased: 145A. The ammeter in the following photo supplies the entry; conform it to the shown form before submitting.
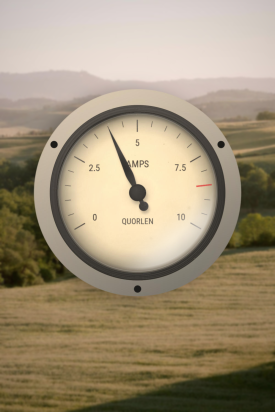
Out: 4A
